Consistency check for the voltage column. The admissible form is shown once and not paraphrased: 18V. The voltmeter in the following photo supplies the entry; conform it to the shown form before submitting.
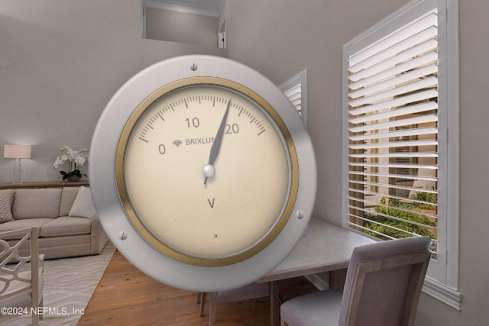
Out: 17.5V
